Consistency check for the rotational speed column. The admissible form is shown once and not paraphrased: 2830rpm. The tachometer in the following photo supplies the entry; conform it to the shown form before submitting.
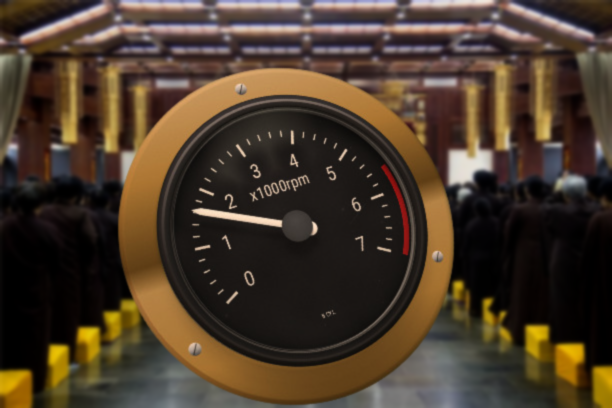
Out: 1600rpm
